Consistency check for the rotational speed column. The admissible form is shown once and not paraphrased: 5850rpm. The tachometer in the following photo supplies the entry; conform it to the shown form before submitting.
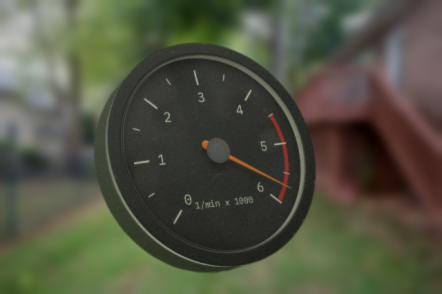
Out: 5750rpm
